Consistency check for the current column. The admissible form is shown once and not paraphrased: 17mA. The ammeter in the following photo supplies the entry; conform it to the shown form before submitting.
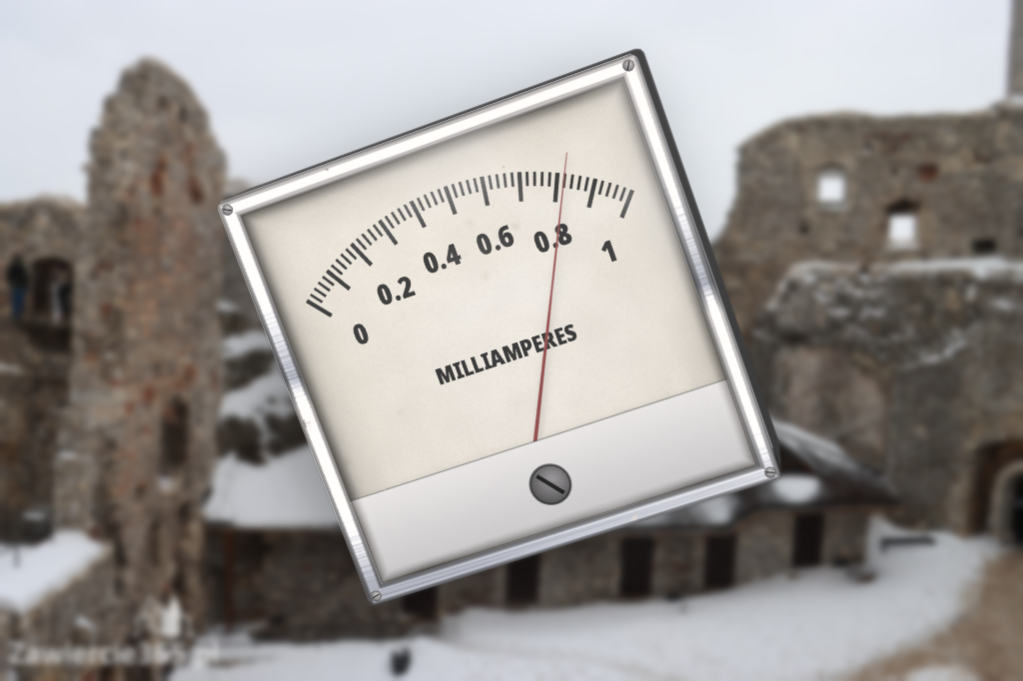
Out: 0.82mA
